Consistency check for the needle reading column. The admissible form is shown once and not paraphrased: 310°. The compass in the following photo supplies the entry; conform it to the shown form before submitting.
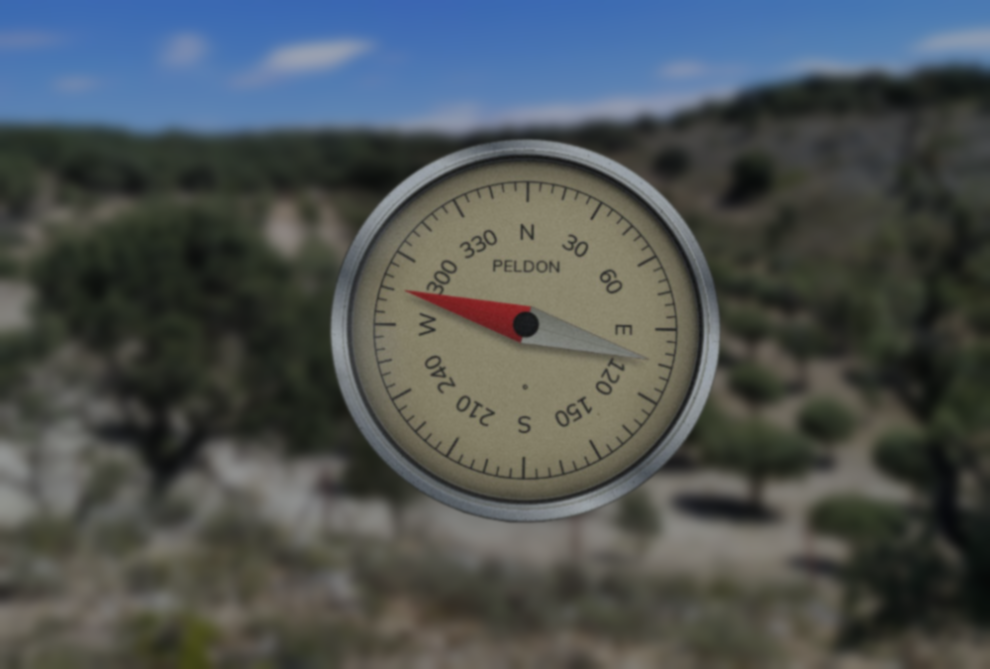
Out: 285°
